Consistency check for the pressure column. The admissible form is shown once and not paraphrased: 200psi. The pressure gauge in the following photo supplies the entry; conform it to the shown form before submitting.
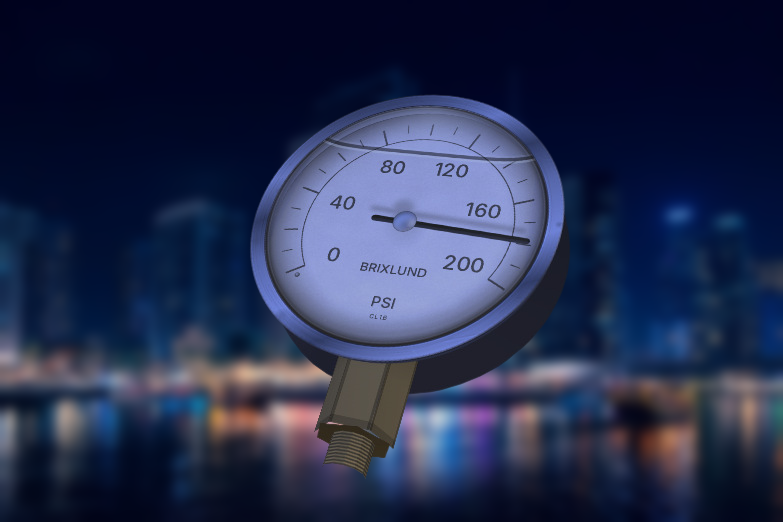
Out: 180psi
